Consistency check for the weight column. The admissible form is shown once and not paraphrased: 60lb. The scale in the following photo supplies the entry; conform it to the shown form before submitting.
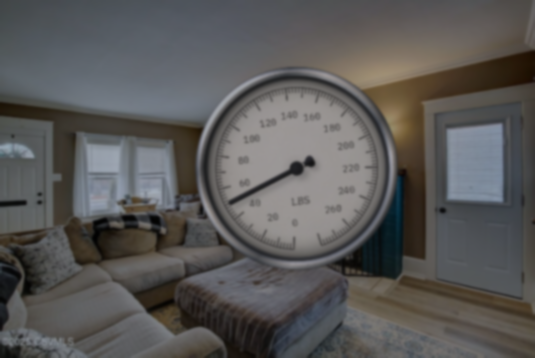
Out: 50lb
